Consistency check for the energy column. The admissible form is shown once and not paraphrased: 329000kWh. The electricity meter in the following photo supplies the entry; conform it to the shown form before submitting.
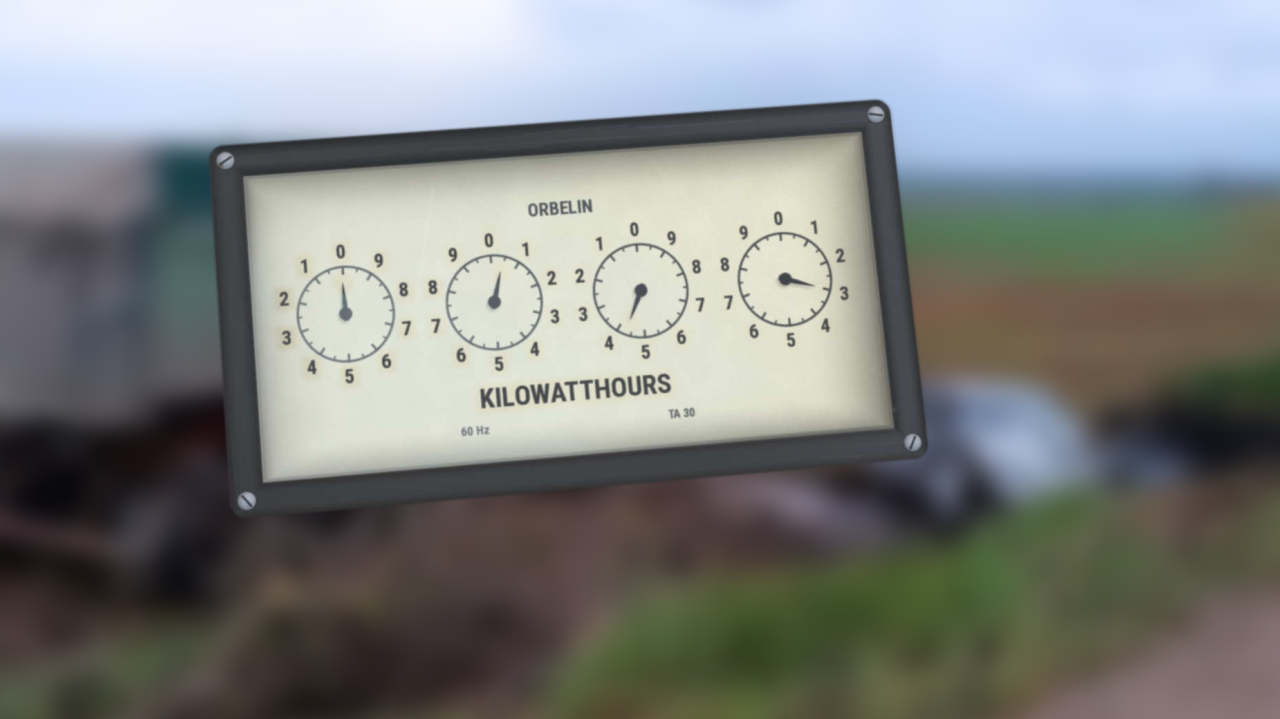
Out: 43kWh
